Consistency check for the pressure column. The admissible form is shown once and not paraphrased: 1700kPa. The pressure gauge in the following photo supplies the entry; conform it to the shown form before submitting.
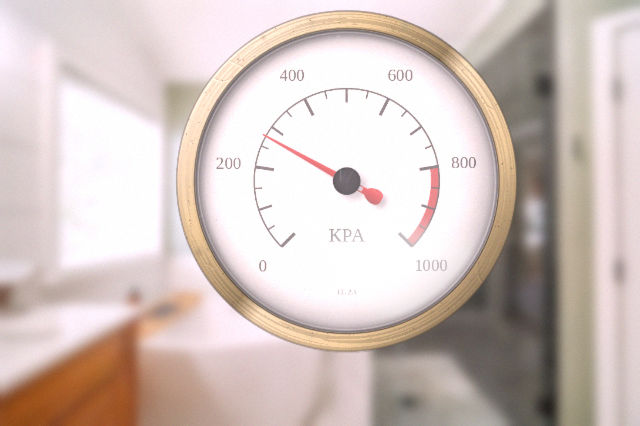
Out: 275kPa
